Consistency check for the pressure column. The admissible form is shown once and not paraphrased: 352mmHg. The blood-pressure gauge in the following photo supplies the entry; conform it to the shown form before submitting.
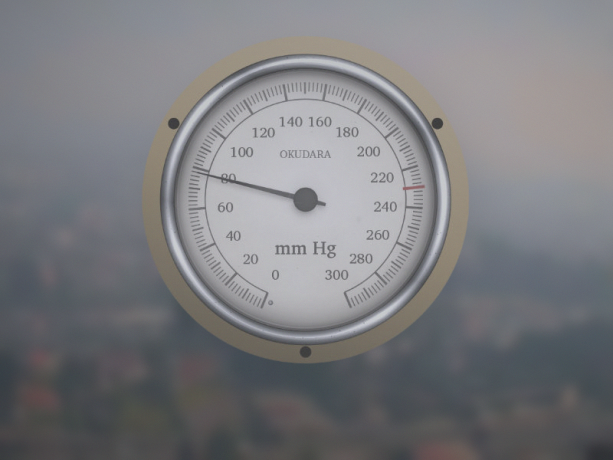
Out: 78mmHg
